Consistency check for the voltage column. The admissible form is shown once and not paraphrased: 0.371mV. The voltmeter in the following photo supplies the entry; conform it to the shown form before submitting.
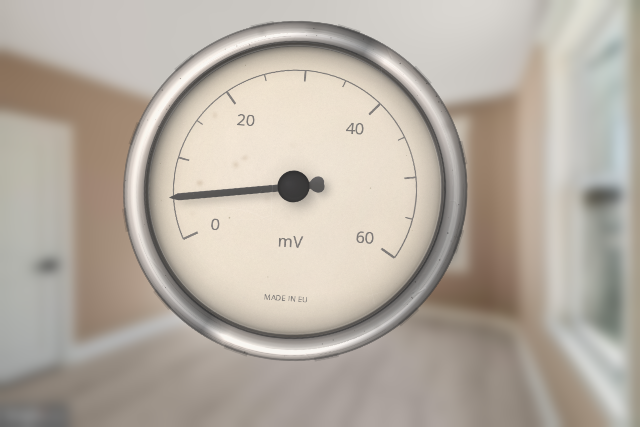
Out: 5mV
